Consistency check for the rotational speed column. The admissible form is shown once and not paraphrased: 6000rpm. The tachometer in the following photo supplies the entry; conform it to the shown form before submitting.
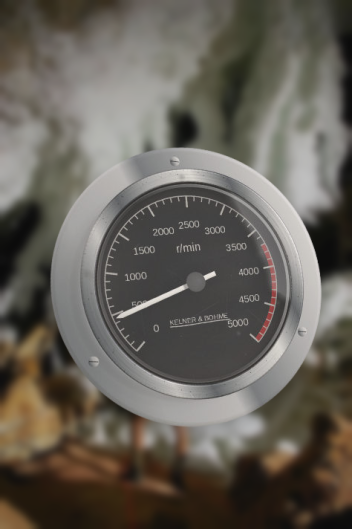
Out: 450rpm
